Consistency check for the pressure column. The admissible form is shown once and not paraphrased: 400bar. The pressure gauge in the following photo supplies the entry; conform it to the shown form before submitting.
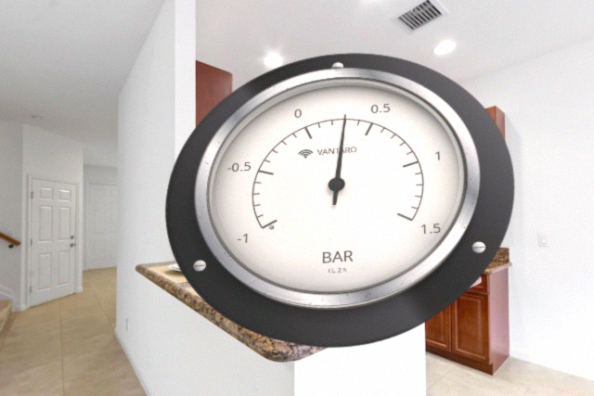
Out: 0.3bar
